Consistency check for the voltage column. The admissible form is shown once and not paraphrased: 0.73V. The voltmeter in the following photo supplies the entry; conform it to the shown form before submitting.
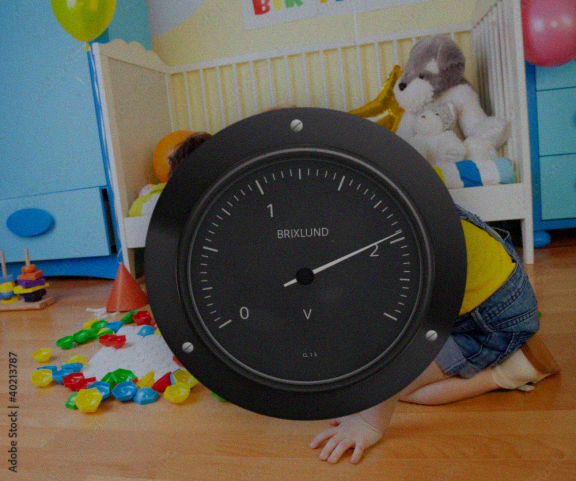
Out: 1.95V
